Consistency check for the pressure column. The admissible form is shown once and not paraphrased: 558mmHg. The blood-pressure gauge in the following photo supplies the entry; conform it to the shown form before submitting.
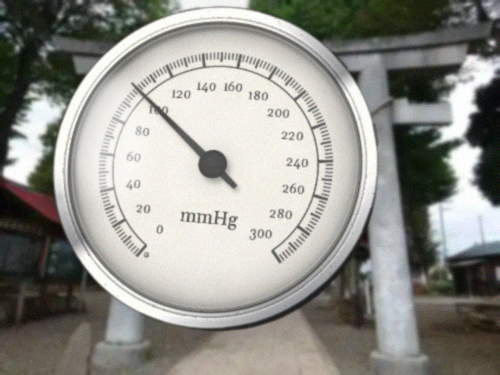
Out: 100mmHg
